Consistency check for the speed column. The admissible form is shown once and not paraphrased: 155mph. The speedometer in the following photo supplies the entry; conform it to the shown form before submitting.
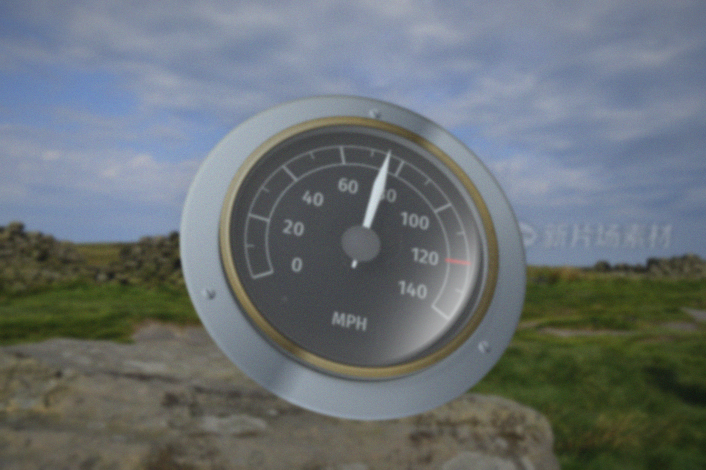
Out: 75mph
